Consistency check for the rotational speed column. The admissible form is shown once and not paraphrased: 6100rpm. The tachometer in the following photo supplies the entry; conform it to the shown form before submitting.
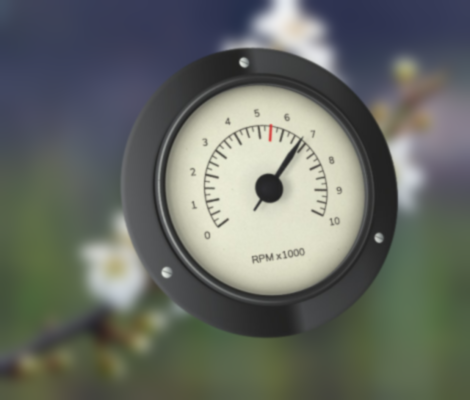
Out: 6750rpm
